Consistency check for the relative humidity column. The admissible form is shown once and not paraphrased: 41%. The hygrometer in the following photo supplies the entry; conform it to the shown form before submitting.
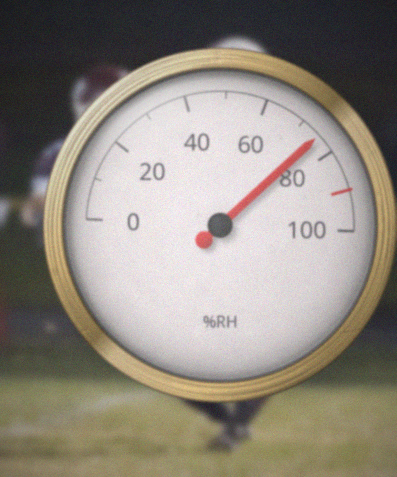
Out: 75%
